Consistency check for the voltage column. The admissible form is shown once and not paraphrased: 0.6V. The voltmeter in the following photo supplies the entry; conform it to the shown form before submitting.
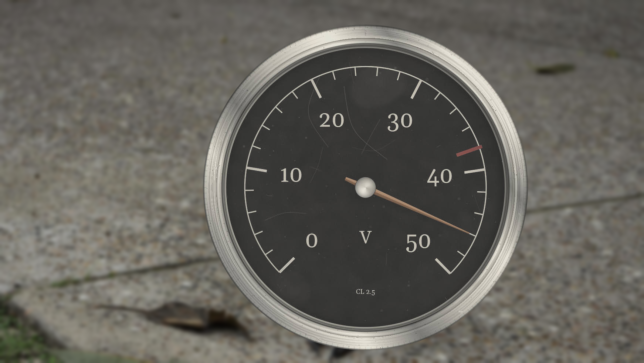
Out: 46V
